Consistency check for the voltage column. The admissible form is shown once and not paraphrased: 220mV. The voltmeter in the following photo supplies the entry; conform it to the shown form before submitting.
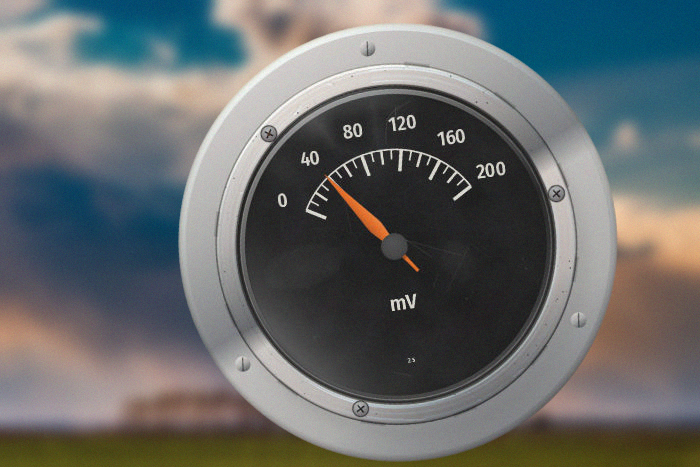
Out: 40mV
